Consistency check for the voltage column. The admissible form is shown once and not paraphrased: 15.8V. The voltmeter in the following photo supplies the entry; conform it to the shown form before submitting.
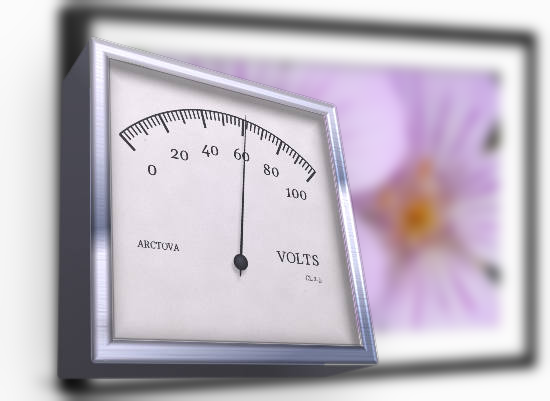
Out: 60V
